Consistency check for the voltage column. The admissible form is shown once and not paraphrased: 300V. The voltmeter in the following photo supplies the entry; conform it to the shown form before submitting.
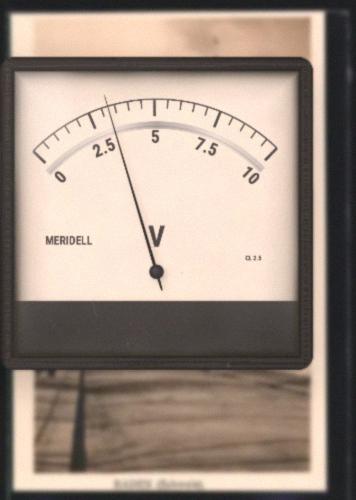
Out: 3.25V
